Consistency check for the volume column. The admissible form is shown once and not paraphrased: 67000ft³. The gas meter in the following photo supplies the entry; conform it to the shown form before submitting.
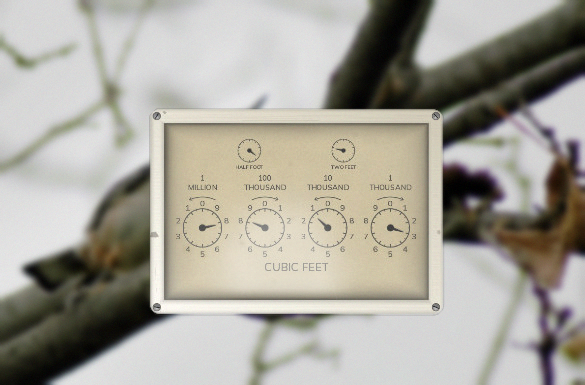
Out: 781300ft³
